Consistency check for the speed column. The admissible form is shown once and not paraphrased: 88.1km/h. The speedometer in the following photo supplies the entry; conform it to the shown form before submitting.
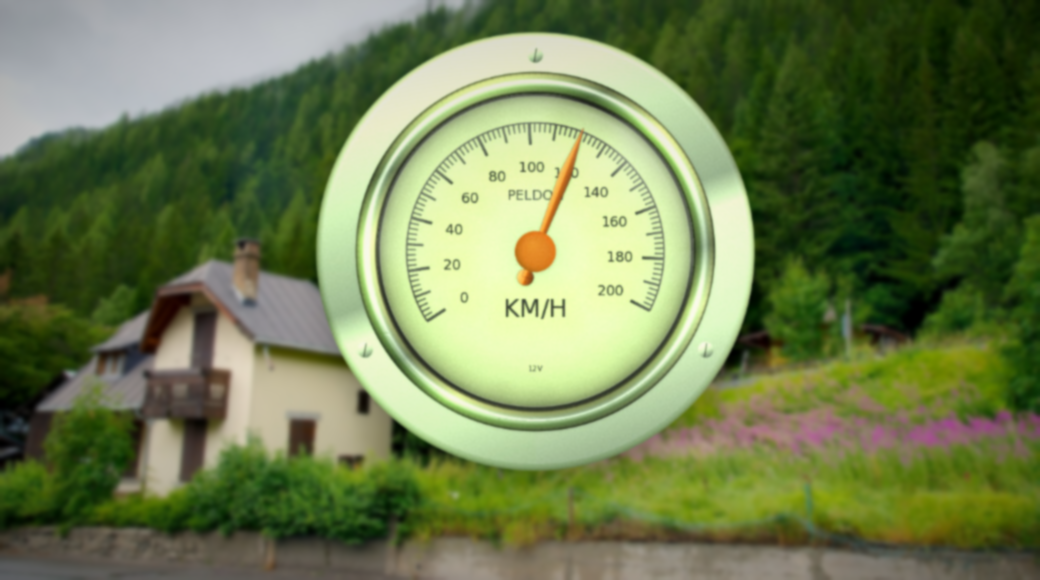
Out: 120km/h
